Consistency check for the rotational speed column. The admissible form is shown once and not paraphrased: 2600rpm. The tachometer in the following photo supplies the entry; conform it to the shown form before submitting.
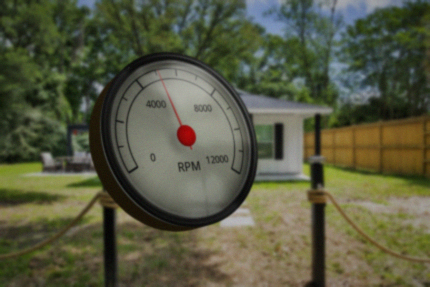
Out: 5000rpm
